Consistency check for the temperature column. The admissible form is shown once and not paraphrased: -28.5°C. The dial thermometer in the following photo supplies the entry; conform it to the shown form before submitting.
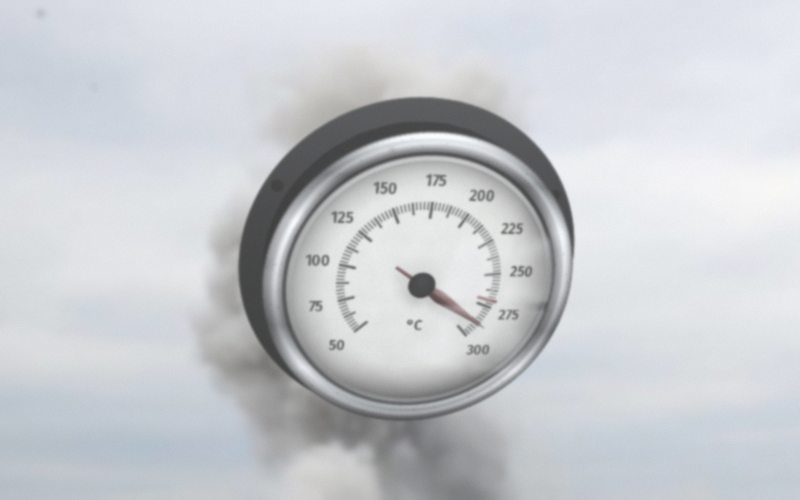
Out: 287.5°C
